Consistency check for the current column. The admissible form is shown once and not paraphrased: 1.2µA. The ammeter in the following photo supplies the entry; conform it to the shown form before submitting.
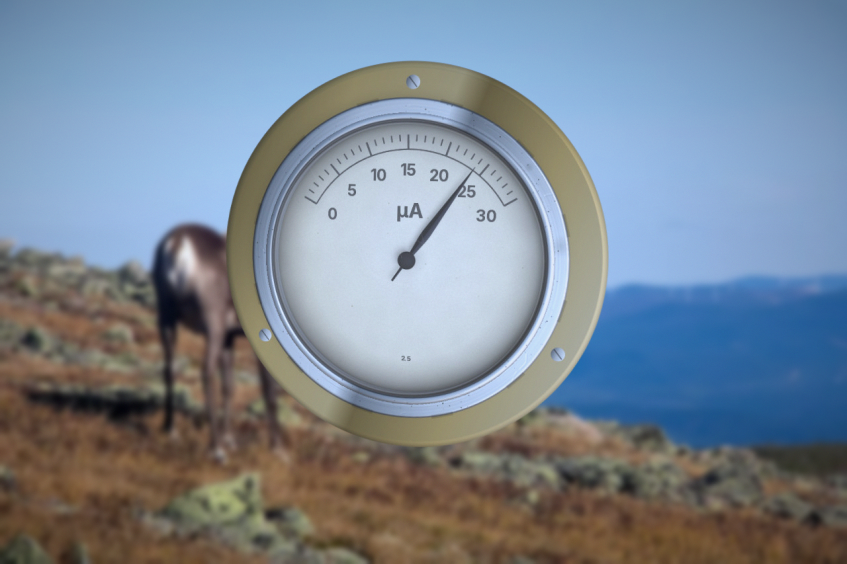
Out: 24µA
